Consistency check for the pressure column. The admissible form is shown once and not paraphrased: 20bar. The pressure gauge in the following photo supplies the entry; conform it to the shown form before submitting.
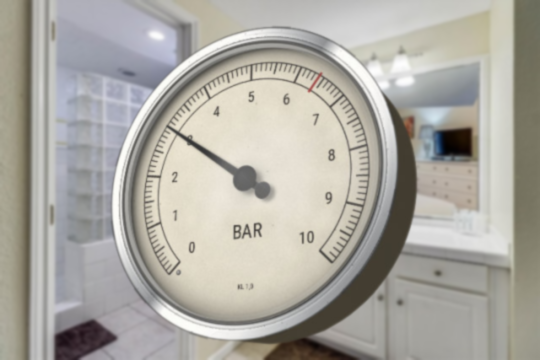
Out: 3bar
